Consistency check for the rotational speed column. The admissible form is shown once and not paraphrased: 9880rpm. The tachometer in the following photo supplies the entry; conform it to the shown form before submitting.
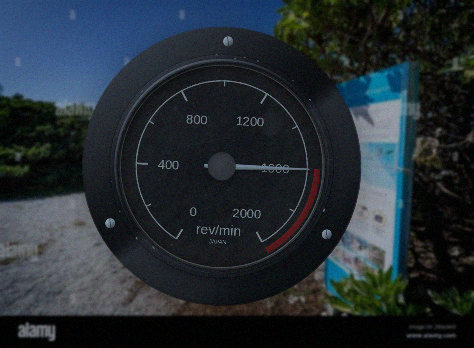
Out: 1600rpm
